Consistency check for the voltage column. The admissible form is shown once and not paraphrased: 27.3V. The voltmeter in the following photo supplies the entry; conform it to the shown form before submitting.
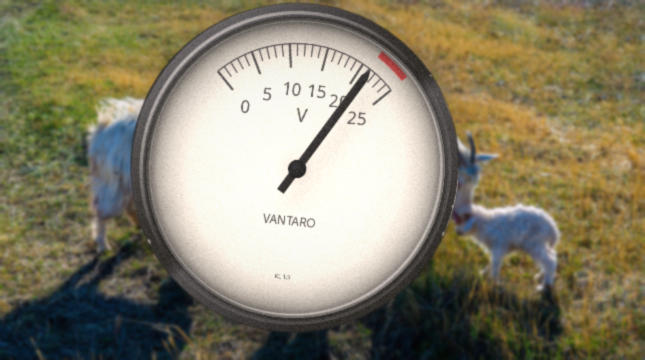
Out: 21V
